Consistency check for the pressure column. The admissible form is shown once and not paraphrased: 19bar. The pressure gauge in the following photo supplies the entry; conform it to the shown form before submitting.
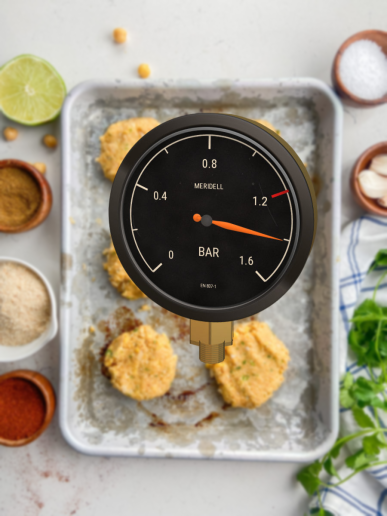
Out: 1.4bar
